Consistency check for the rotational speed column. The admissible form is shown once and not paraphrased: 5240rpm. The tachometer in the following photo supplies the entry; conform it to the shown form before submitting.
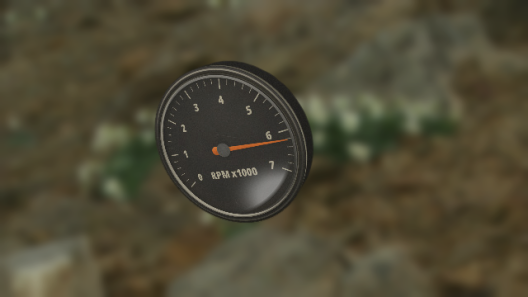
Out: 6200rpm
